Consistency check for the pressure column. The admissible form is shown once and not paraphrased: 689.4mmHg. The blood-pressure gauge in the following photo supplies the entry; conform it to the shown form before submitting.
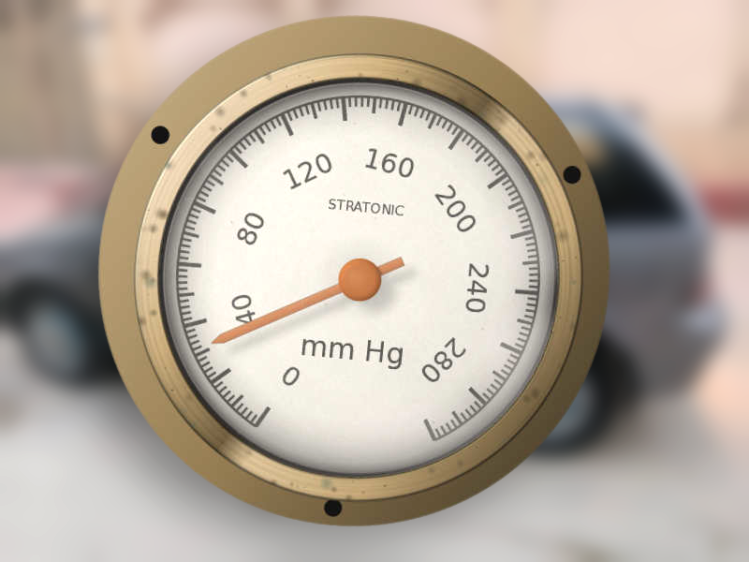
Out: 32mmHg
